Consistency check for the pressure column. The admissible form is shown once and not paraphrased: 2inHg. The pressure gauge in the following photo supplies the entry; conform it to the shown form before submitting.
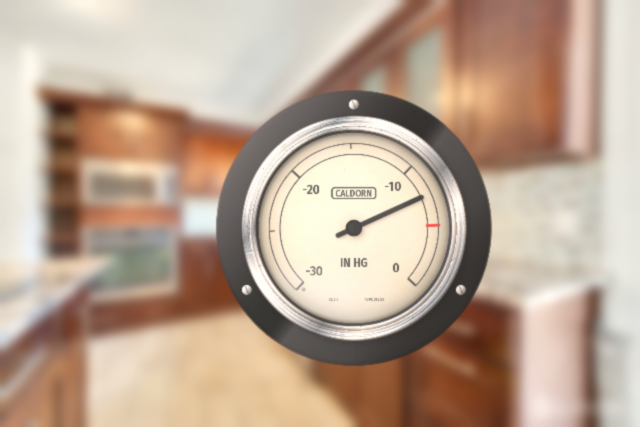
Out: -7.5inHg
